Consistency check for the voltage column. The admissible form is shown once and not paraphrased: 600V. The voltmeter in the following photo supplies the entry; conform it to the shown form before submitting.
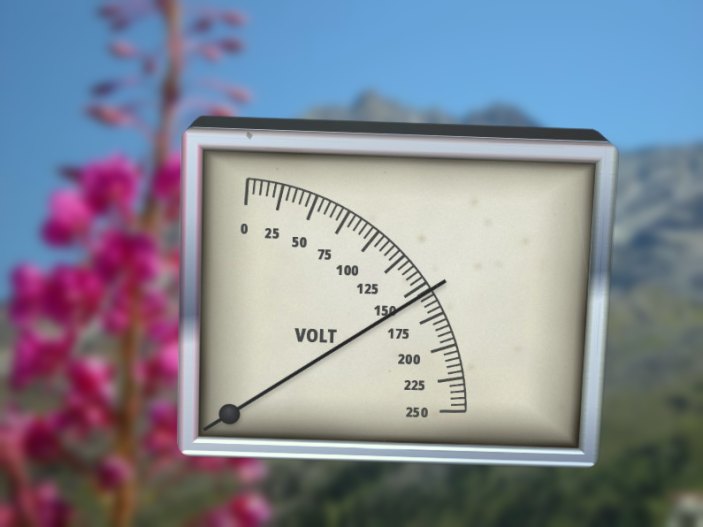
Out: 155V
